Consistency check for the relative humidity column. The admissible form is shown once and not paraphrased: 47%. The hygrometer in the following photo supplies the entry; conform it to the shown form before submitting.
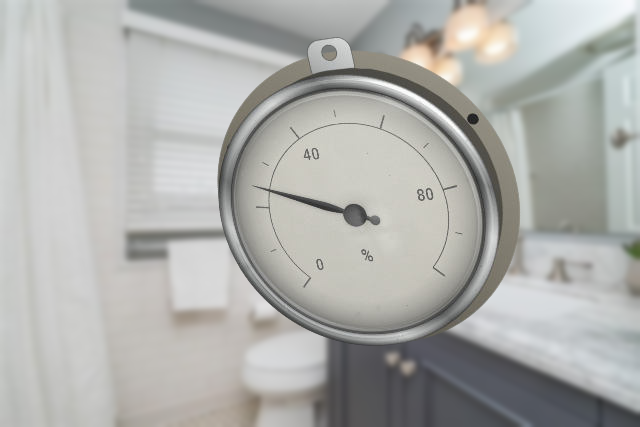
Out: 25%
